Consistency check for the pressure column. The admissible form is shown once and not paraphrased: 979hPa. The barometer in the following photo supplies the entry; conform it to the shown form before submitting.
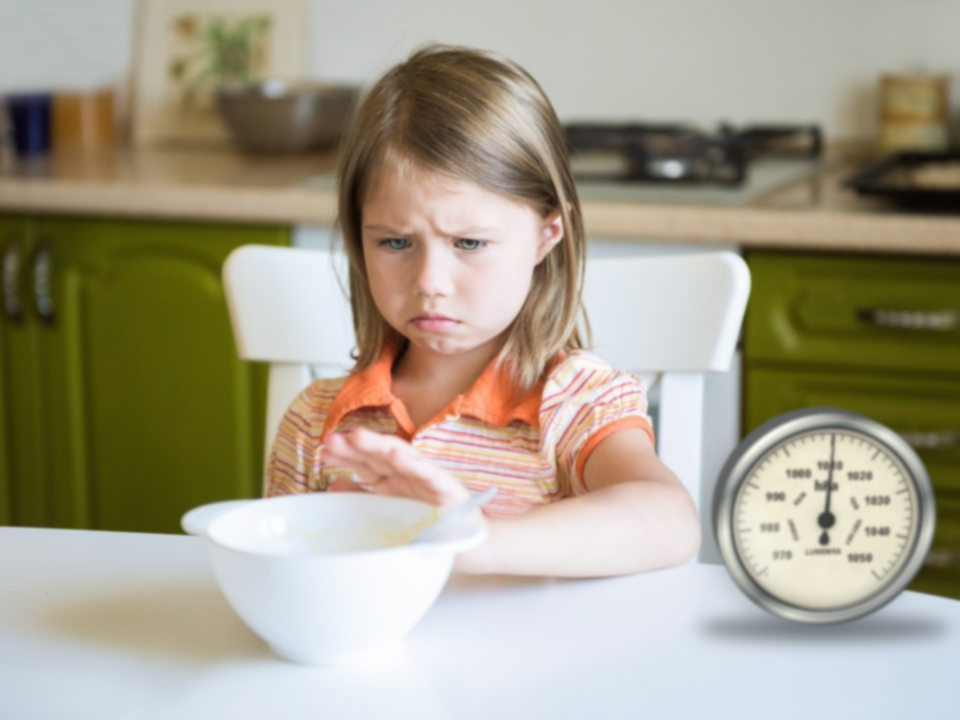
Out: 1010hPa
